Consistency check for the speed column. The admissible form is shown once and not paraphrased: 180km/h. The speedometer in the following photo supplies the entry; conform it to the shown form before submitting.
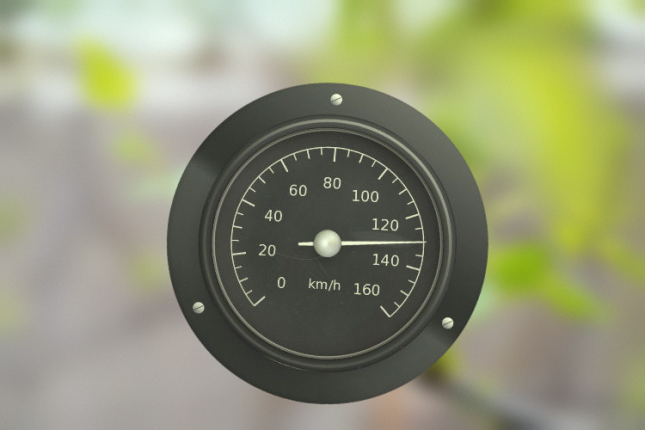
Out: 130km/h
